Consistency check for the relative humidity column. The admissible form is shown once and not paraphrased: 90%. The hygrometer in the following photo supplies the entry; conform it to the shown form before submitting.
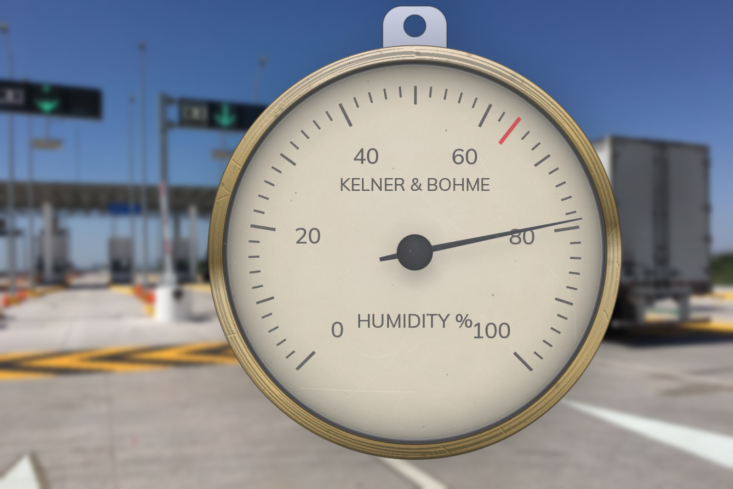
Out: 79%
